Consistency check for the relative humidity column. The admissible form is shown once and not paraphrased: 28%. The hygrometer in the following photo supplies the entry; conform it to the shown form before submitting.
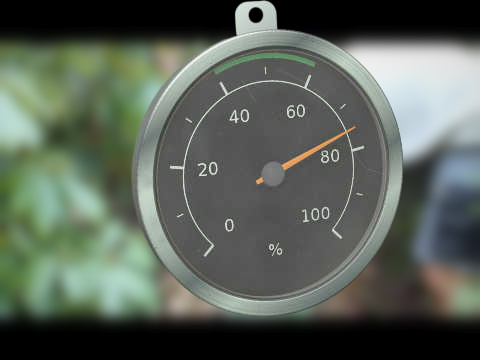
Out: 75%
